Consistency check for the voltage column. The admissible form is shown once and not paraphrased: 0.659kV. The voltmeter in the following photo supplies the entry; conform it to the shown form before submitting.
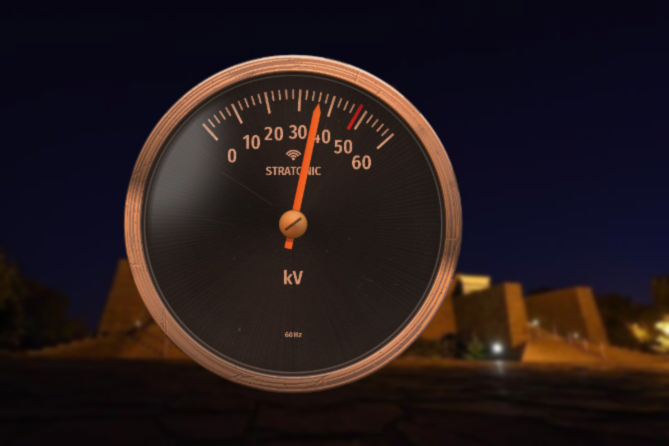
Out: 36kV
